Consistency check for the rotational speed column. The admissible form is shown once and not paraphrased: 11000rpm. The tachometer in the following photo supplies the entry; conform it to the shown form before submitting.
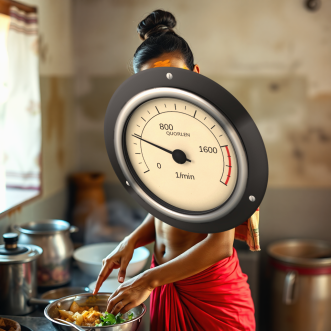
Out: 400rpm
